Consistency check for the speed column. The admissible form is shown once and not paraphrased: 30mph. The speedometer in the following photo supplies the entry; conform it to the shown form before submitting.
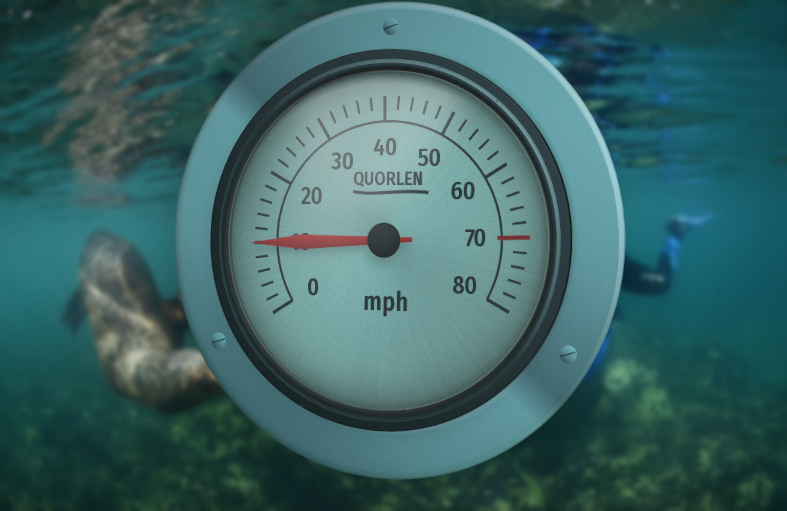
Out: 10mph
